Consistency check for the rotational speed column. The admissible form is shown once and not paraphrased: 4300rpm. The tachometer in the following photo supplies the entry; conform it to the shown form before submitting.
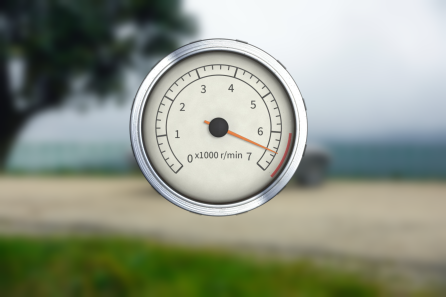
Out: 6500rpm
